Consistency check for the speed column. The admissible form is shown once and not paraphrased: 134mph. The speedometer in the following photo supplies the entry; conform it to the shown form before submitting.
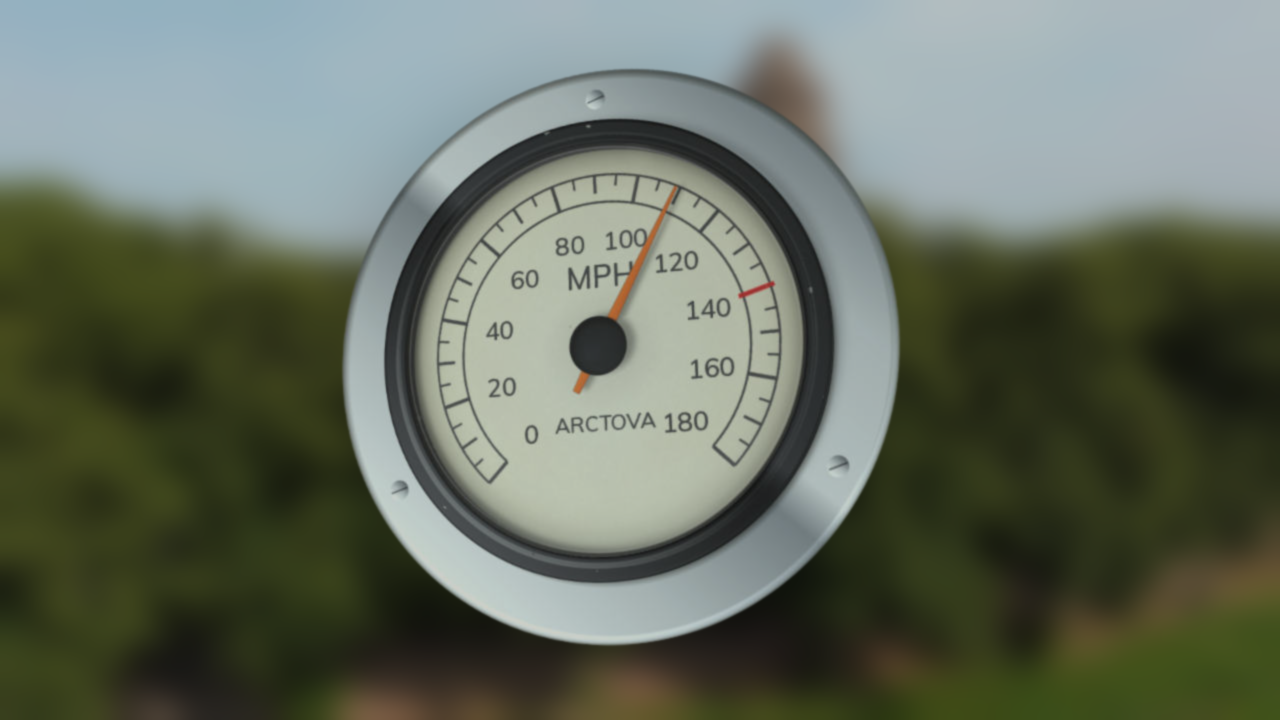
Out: 110mph
